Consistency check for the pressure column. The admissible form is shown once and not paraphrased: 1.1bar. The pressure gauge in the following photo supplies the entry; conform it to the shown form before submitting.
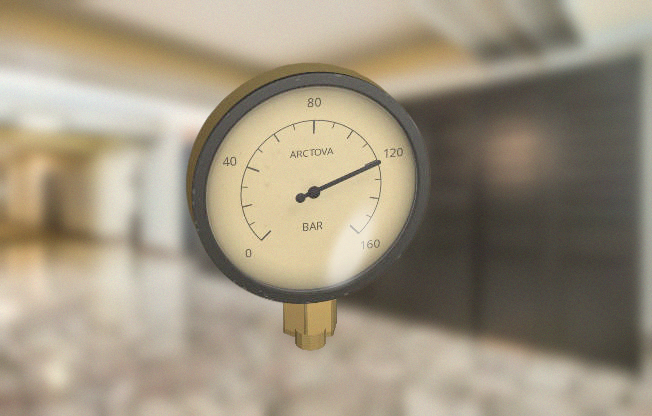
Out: 120bar
